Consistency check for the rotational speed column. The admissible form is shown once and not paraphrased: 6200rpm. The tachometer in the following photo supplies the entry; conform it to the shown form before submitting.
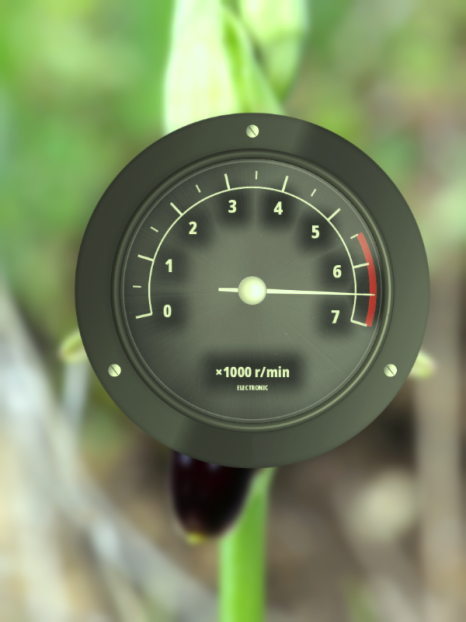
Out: 6500rpm
